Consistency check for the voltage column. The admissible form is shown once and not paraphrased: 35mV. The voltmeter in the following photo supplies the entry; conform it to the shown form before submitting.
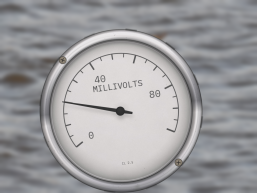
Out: 20mV
